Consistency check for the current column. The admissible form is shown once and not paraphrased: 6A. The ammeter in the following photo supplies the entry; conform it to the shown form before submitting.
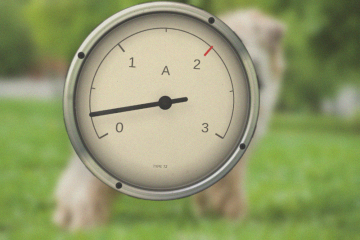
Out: 0.25A
